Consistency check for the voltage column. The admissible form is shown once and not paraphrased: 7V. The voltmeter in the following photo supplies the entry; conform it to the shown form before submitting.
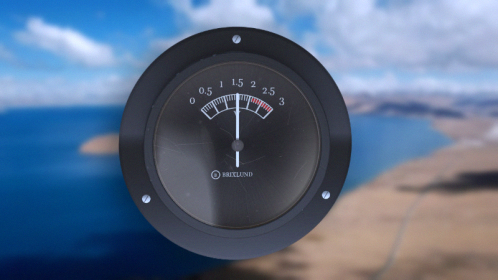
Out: 1.5V
